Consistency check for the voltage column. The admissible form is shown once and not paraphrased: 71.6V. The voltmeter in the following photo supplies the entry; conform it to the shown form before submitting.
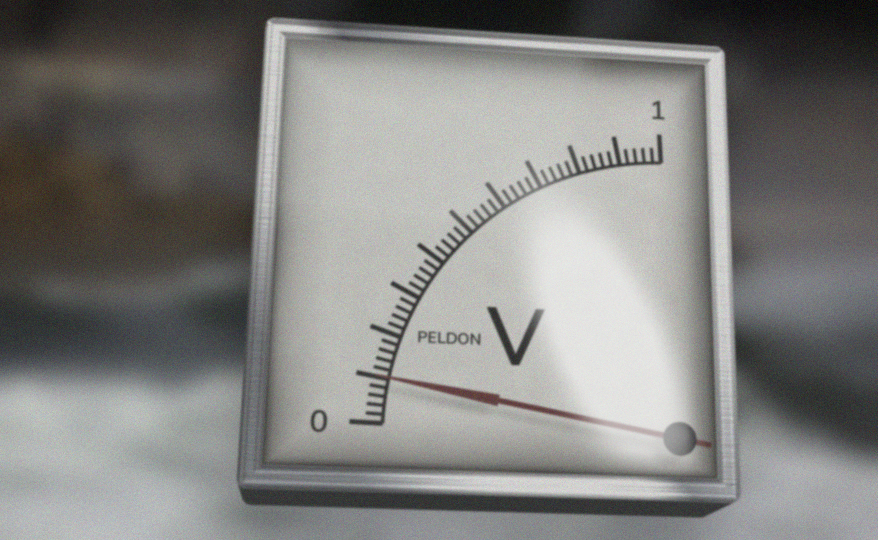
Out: 0.1V
